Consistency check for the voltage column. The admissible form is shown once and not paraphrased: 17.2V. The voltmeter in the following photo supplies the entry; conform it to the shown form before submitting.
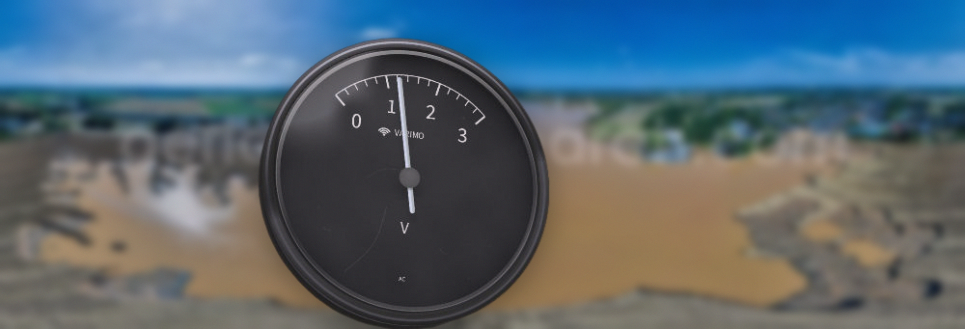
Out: 1.2V
